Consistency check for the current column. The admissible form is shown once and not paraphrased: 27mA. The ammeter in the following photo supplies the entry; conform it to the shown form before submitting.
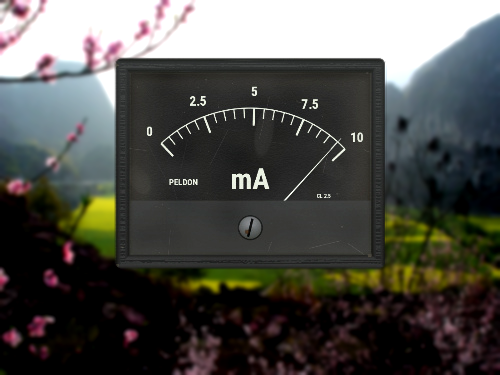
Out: 9.5mA
